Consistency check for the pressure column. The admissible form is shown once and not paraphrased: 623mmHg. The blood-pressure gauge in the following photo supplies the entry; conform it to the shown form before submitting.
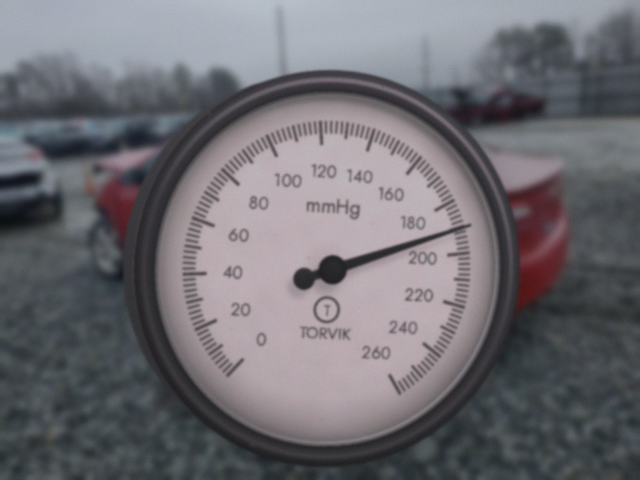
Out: 190mmHg
